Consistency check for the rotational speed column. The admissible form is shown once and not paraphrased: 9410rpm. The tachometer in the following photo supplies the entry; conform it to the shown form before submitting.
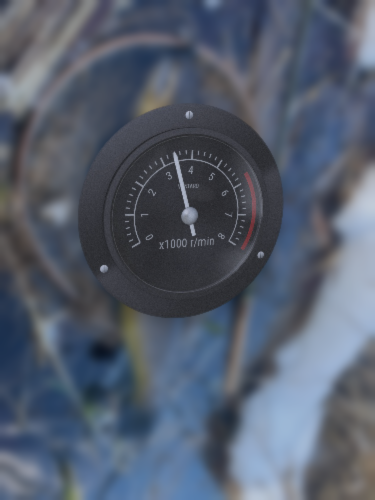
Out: 3400rpm
